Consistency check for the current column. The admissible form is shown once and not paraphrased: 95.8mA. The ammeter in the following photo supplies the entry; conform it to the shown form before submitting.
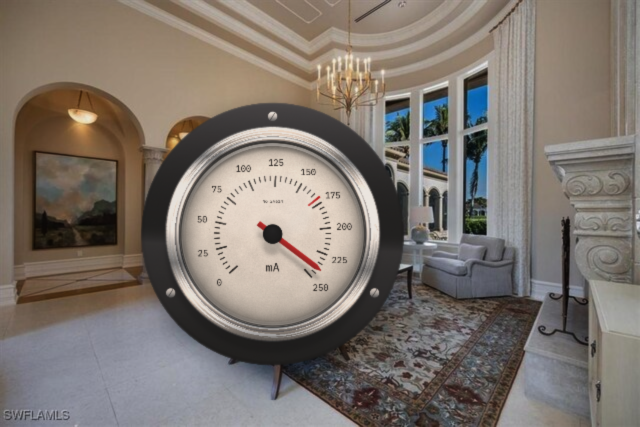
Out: 240mA
